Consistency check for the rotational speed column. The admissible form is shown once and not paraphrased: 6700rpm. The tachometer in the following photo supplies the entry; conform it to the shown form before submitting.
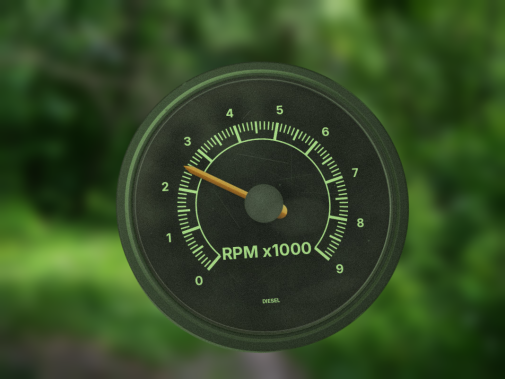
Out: 2500rpm
